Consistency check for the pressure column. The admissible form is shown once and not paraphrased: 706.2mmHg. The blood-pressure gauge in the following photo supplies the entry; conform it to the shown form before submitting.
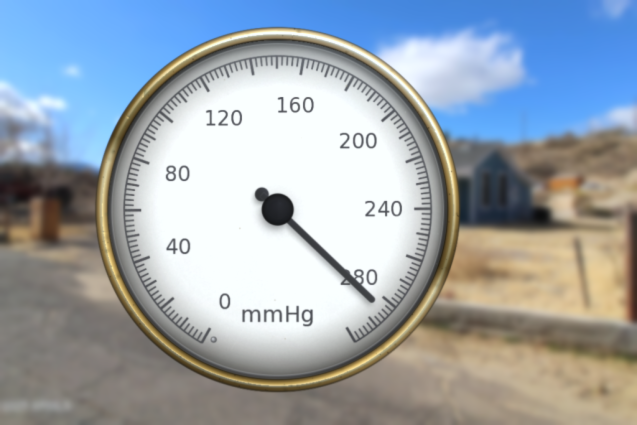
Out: 284mmHg
